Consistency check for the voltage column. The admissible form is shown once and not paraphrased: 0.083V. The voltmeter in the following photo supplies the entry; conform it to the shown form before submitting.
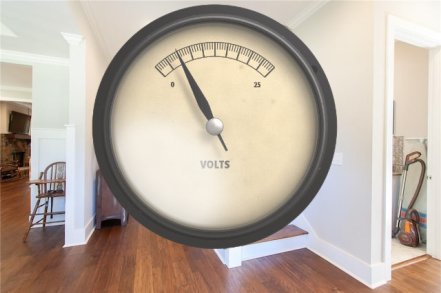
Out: 5V
